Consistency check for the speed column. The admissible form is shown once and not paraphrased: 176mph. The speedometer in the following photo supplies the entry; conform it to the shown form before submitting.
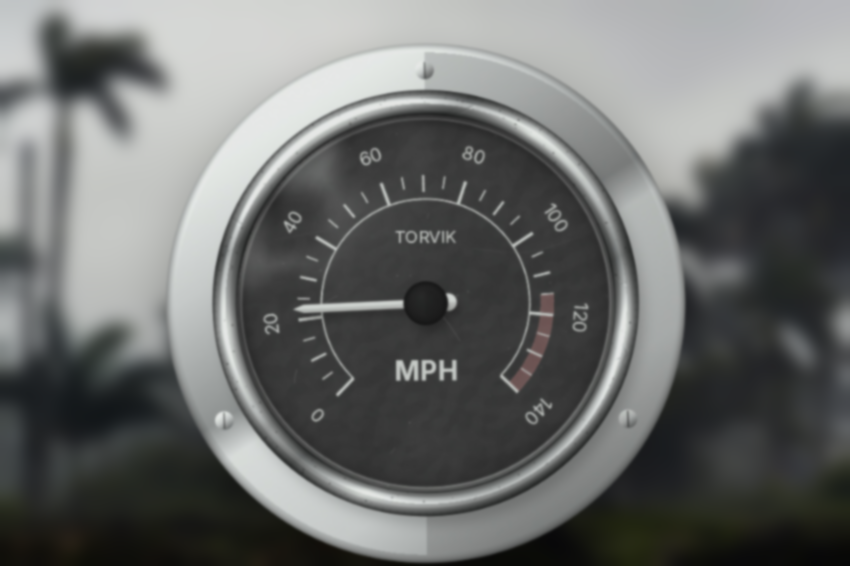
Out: 22.5mph
